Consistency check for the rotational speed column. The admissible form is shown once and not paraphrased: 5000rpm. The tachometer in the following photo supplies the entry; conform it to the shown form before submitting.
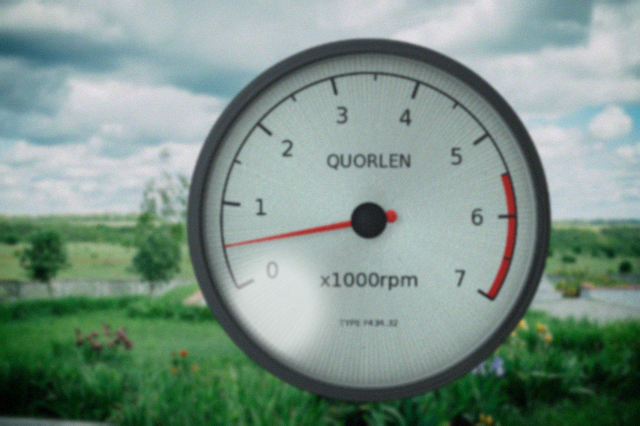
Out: 500rpm
